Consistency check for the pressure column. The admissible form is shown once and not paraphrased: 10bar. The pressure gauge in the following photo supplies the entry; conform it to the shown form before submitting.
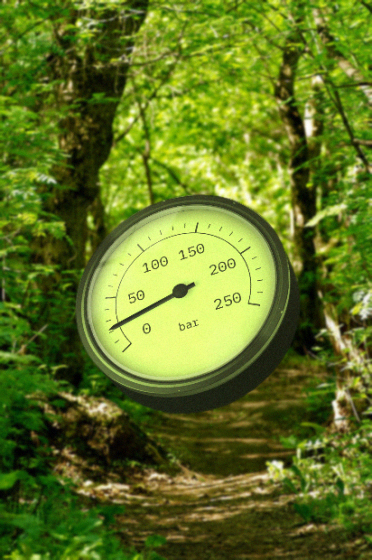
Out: 20bar
